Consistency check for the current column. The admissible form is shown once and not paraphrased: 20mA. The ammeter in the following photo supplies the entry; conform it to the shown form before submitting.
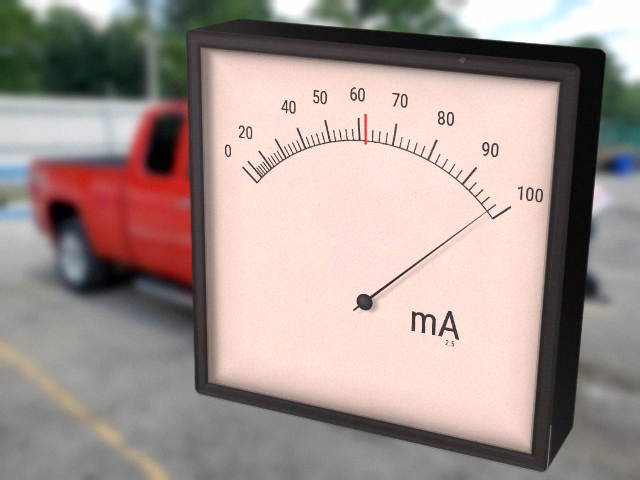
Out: 98mA
